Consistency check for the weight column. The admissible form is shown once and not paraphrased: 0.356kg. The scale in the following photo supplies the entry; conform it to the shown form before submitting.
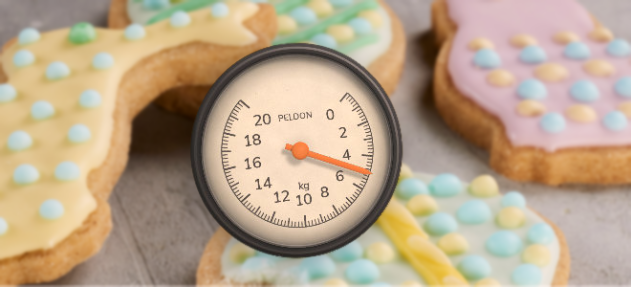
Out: 5kg
